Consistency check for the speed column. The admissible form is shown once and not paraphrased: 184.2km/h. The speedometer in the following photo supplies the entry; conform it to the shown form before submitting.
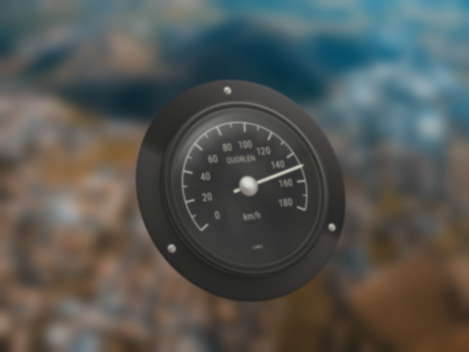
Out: 150km/h
